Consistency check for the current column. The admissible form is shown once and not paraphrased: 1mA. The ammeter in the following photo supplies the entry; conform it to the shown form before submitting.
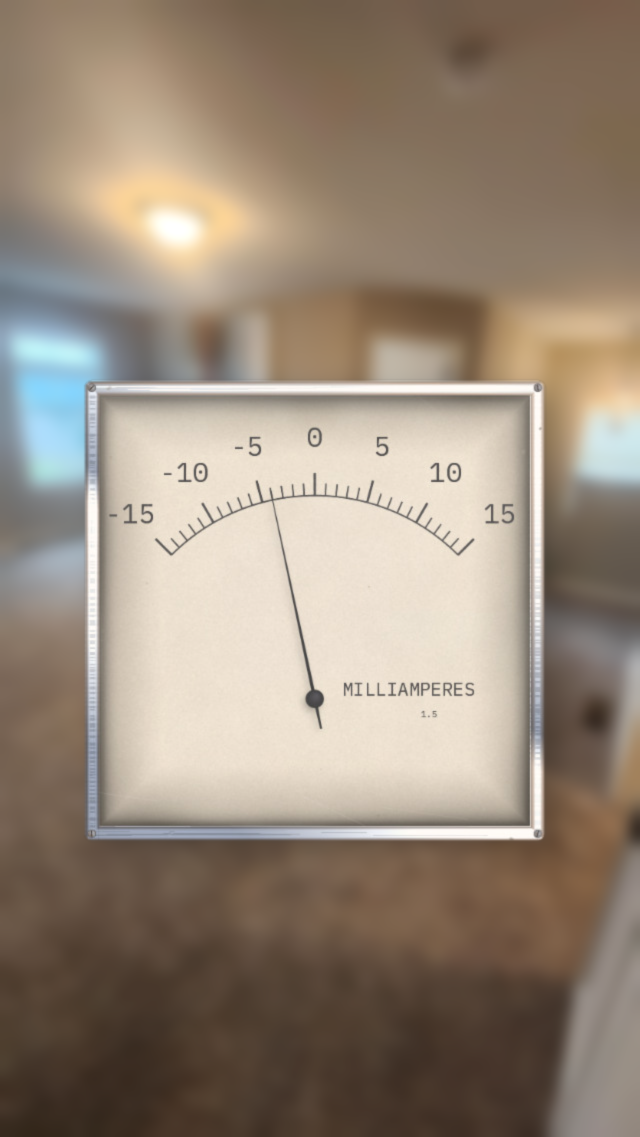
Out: -4mA
